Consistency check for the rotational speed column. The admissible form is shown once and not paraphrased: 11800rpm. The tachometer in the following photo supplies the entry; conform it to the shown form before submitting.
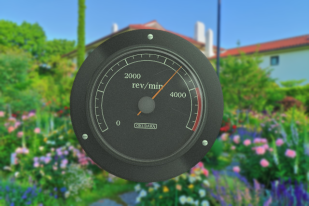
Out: 3400rpm
